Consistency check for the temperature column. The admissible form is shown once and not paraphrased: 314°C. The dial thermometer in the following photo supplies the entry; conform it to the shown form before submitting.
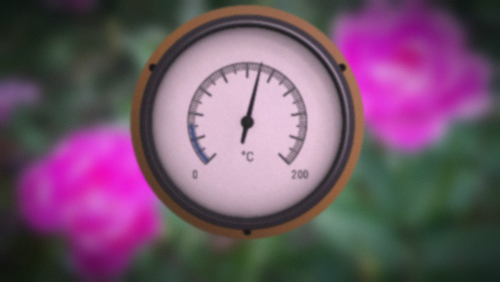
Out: 110°C
